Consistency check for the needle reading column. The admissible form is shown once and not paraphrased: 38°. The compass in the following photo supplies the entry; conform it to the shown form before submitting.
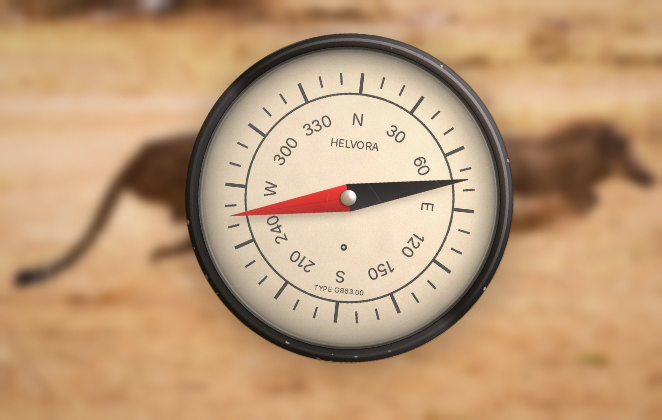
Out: 255°
